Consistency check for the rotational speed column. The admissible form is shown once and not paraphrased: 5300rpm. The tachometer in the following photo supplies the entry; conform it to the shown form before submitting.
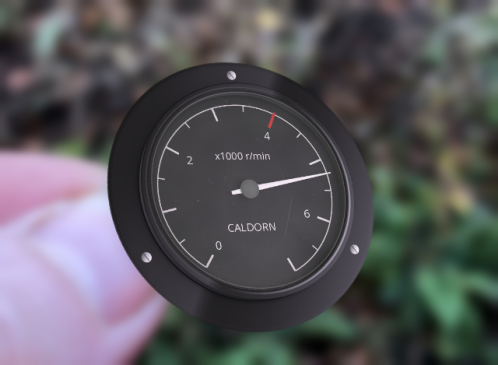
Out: 5250rpm
